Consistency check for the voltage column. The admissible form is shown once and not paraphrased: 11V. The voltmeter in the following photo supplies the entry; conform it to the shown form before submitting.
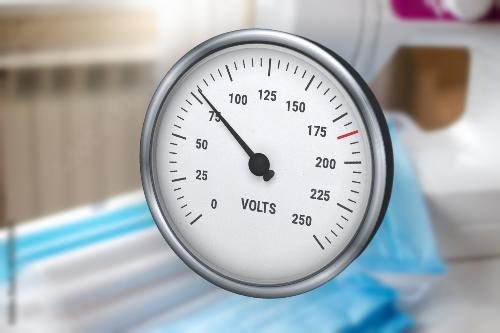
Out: 80V
